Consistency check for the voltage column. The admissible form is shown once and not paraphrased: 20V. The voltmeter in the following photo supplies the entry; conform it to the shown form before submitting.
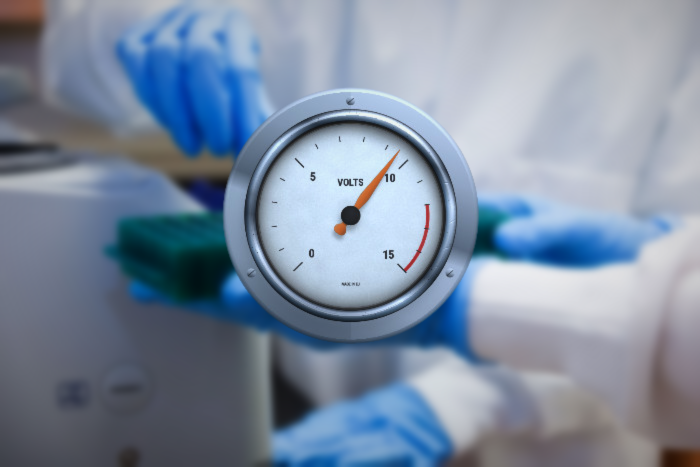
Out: 9.5V
